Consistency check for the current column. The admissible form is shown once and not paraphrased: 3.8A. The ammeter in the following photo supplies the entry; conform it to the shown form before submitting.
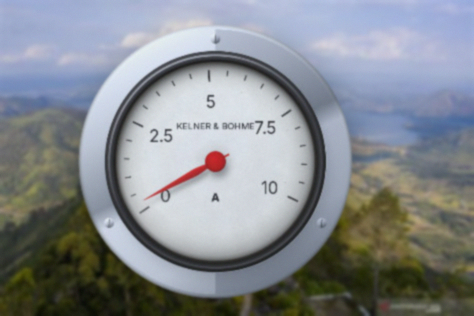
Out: 0.25A
